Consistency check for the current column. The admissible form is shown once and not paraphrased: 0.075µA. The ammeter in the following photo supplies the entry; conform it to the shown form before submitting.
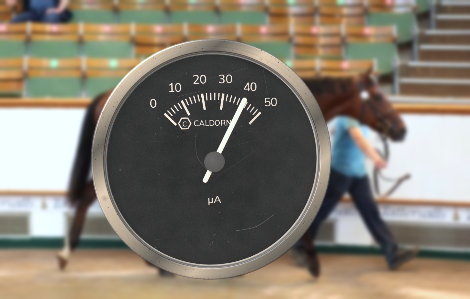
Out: 40µA
